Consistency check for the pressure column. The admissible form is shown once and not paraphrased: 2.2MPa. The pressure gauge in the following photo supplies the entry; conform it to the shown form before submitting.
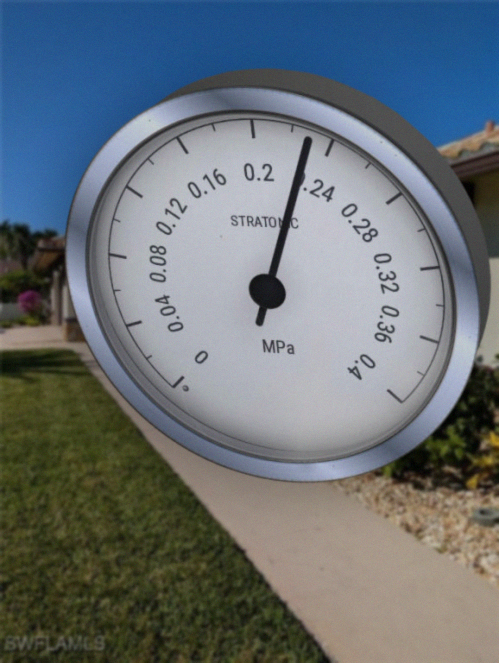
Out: 0.23MPa
